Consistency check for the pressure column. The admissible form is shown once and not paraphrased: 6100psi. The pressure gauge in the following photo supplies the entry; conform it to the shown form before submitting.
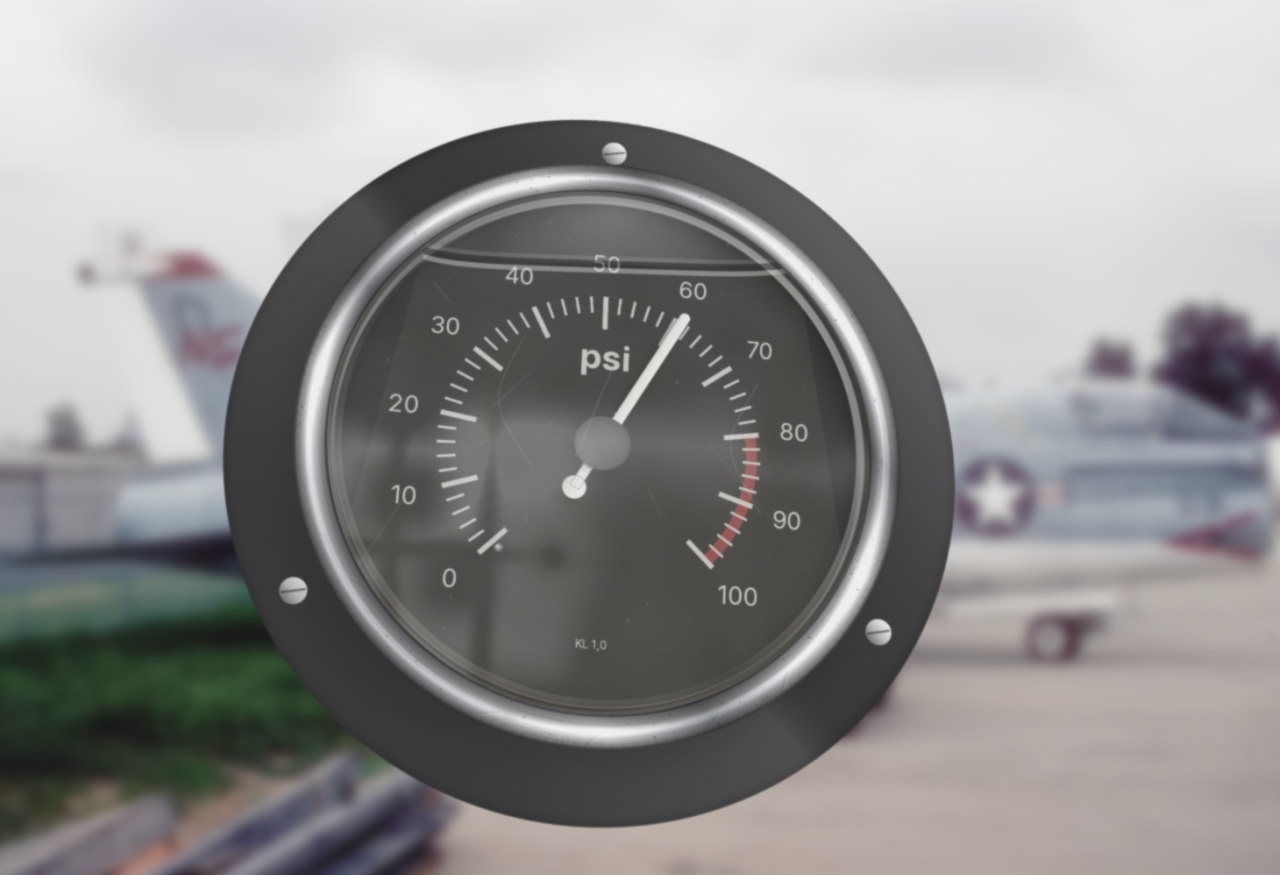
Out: 61psi
